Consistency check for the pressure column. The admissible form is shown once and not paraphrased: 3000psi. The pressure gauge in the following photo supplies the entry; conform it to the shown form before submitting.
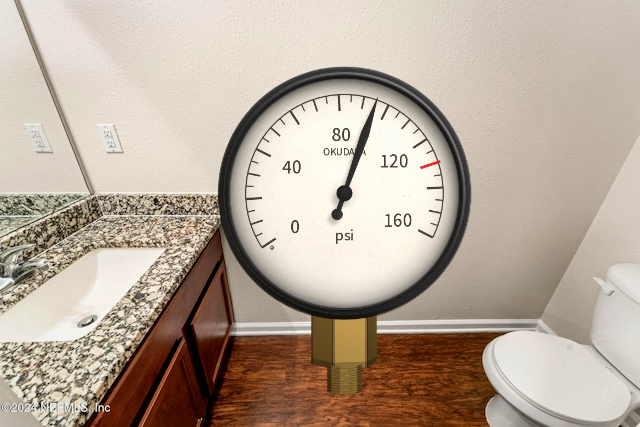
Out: 95psi
